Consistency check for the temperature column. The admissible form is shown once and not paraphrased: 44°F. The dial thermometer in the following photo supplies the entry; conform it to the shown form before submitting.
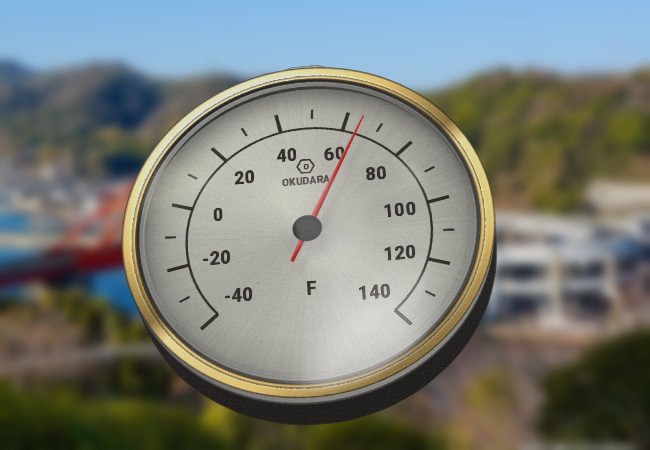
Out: 65°F
